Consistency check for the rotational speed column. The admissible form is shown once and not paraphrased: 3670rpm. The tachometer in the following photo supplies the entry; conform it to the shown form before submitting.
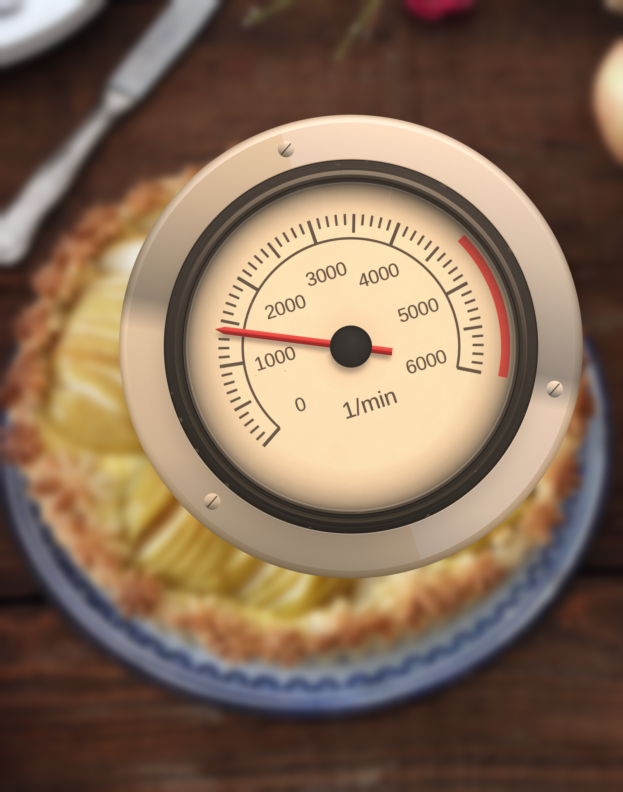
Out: 1400rpm
